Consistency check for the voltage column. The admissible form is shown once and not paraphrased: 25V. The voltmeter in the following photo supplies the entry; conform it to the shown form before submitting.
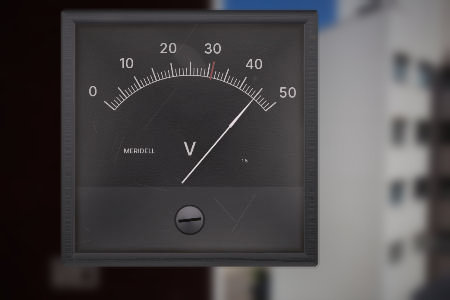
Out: 45V
